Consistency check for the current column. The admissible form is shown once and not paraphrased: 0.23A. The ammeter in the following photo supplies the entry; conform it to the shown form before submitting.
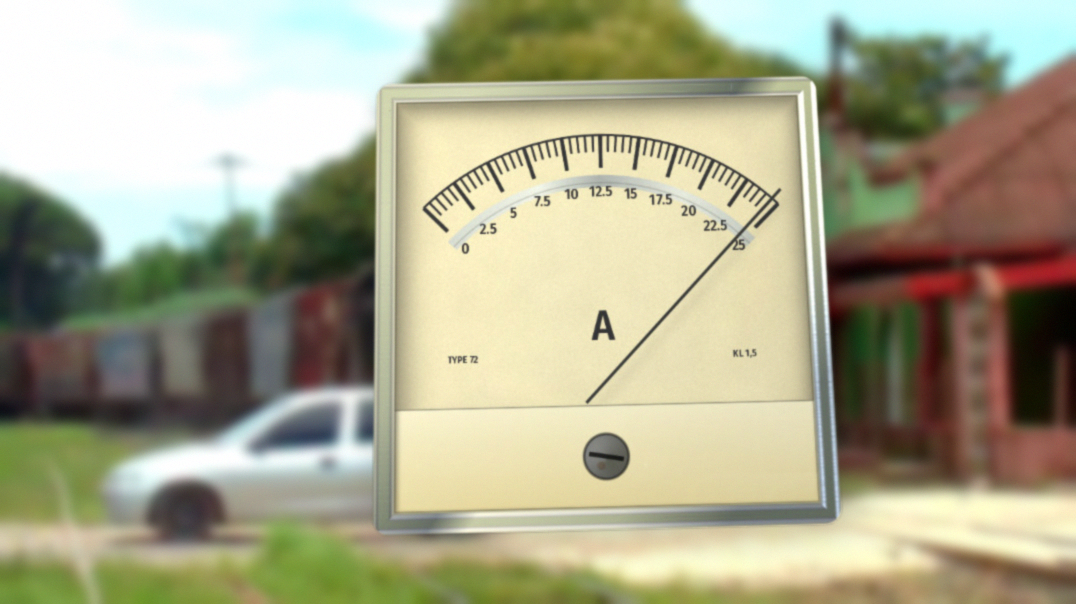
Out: 24.5A
